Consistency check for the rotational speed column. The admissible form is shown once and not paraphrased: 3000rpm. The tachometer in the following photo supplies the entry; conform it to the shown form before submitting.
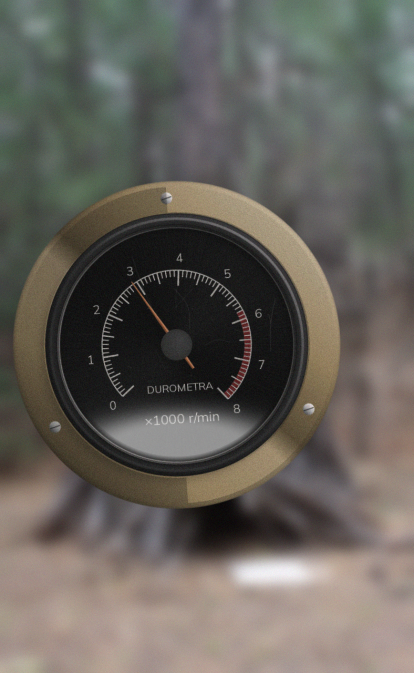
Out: 2900rpm
